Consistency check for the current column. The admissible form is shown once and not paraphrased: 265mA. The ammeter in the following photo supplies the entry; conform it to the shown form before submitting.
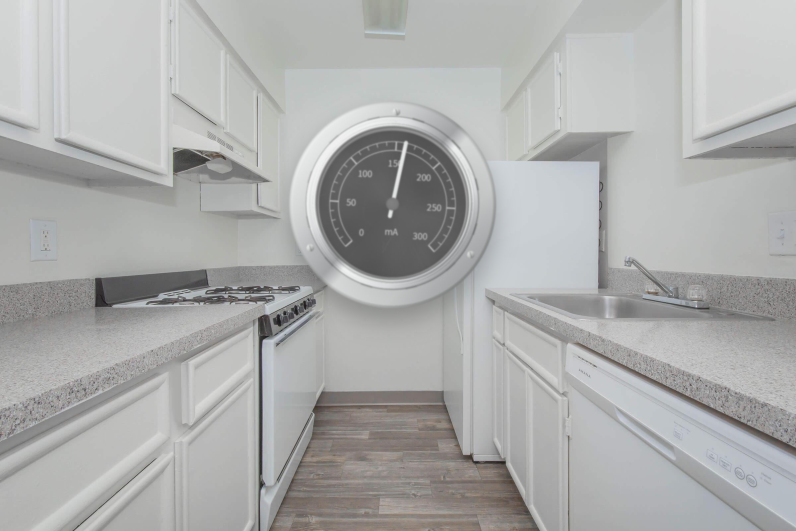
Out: 160mA
